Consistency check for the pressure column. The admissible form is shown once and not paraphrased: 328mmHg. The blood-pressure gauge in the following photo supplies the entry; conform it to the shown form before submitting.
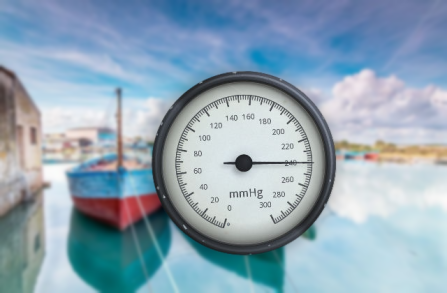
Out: 240mmHg
